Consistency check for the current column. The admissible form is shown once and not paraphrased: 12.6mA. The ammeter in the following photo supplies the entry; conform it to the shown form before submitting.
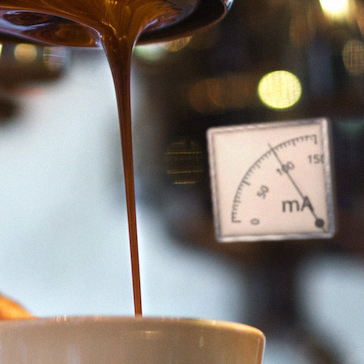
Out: 100mA
